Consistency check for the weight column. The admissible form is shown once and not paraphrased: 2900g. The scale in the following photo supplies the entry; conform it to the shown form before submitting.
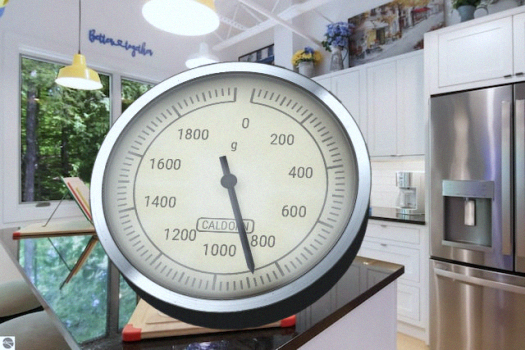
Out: 880g
